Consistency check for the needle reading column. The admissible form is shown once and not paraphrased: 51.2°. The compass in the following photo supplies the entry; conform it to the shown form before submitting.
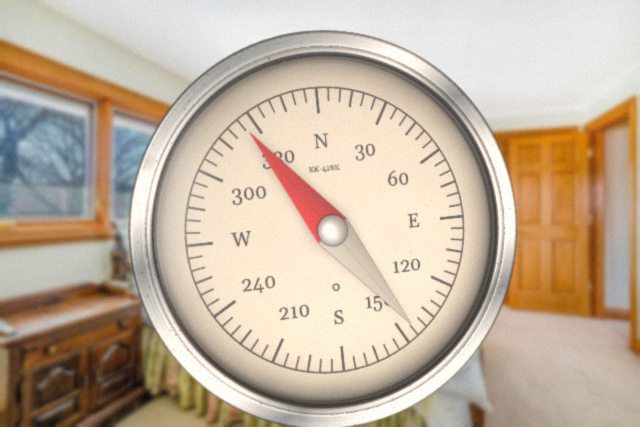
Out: 325°
